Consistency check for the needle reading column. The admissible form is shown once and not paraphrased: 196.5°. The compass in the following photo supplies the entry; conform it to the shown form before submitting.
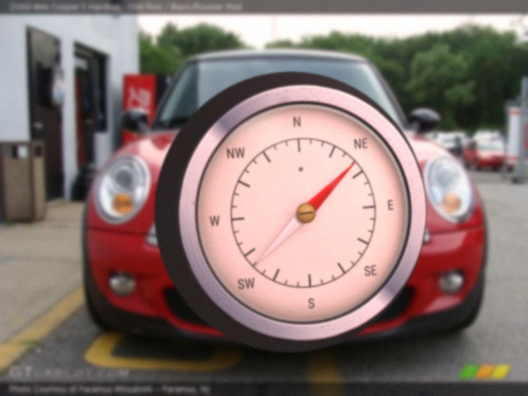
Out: 50°
